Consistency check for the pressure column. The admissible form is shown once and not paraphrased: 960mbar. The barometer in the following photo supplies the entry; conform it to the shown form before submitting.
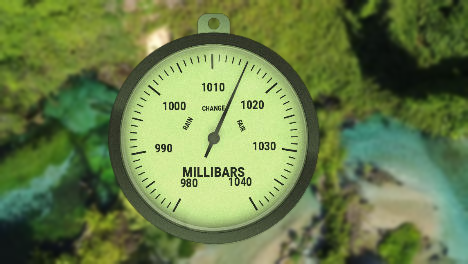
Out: 1015mbar
